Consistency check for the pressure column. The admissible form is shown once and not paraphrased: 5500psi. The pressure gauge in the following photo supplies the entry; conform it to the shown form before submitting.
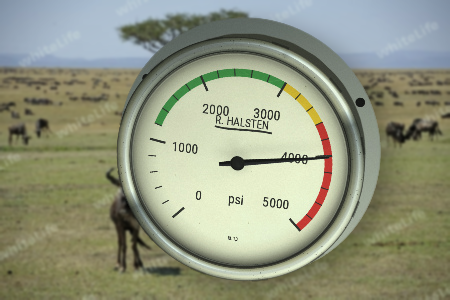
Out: 4000psi
